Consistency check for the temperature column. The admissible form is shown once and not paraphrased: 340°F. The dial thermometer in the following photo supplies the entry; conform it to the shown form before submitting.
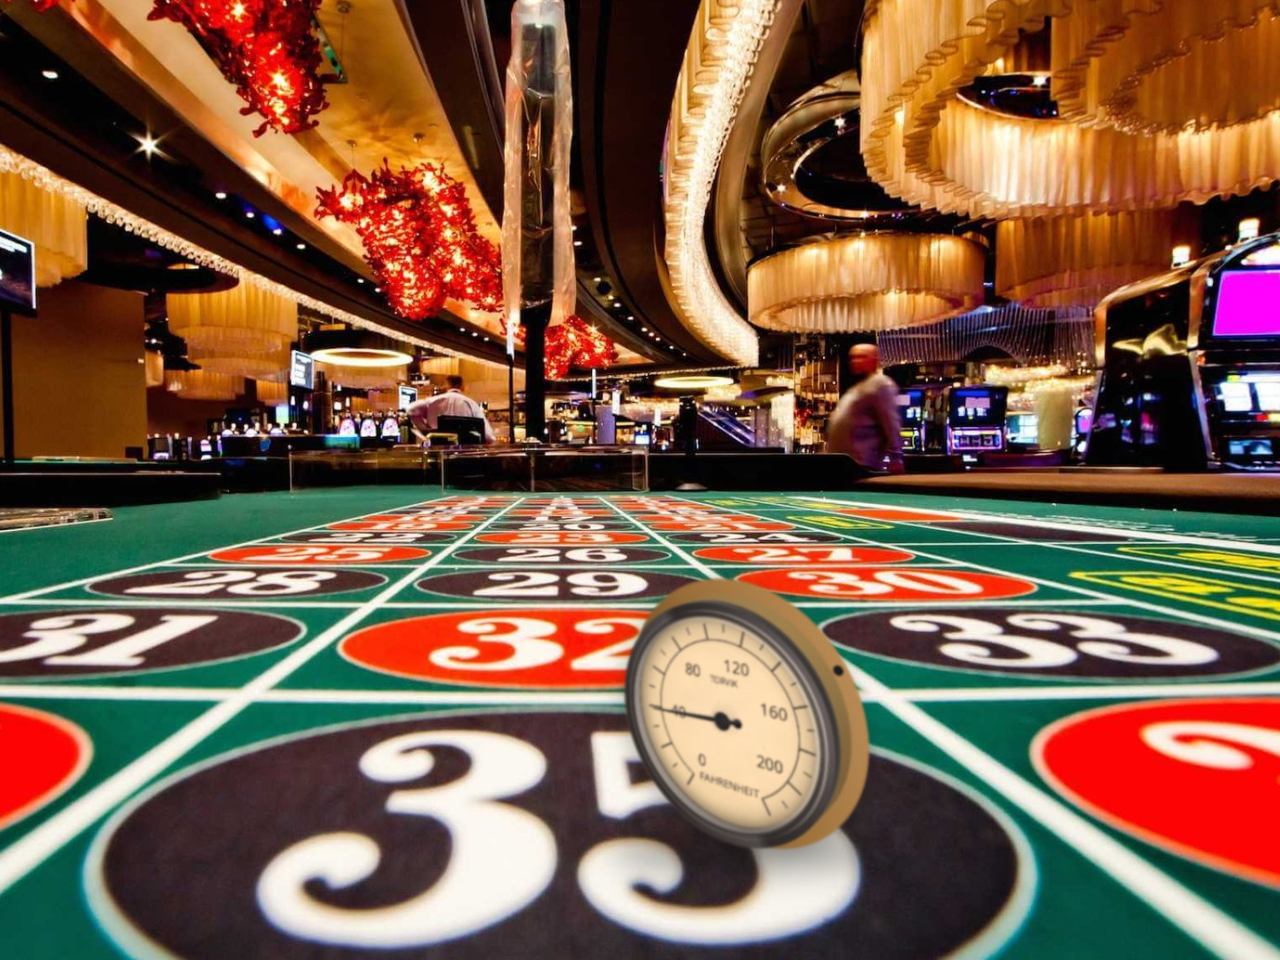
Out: 40°F
